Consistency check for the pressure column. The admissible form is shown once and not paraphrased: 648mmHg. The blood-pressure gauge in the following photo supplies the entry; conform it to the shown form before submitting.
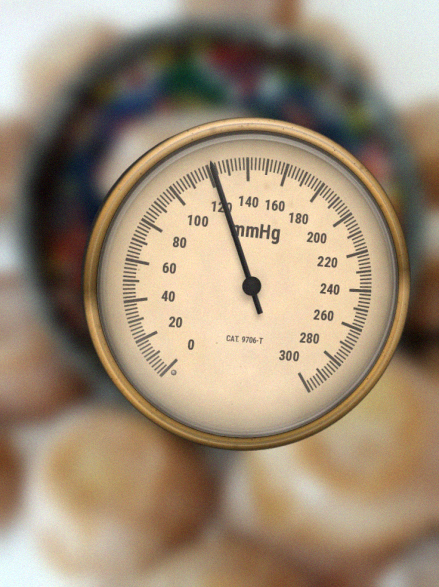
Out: 122mmHg
